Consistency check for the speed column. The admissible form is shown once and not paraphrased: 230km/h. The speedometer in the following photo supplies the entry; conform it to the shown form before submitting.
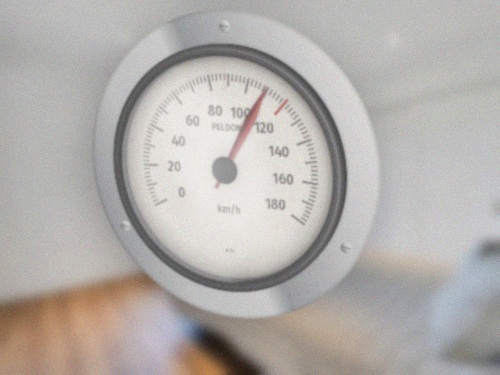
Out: 110km/h
